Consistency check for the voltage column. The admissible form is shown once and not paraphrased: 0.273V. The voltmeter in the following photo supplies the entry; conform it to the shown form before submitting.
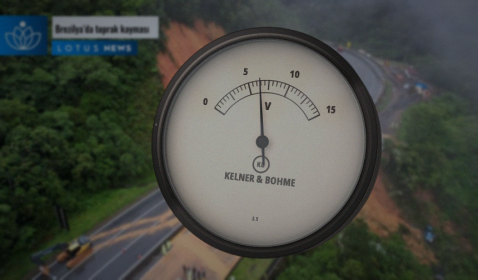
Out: 6.5V
